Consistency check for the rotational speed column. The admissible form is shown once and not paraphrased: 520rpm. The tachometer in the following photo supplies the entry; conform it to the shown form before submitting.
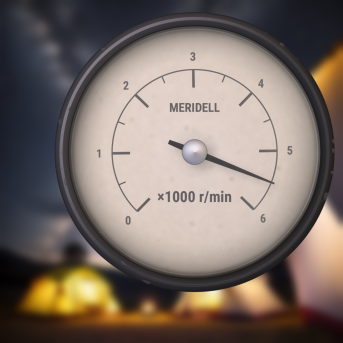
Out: 5500rpm
